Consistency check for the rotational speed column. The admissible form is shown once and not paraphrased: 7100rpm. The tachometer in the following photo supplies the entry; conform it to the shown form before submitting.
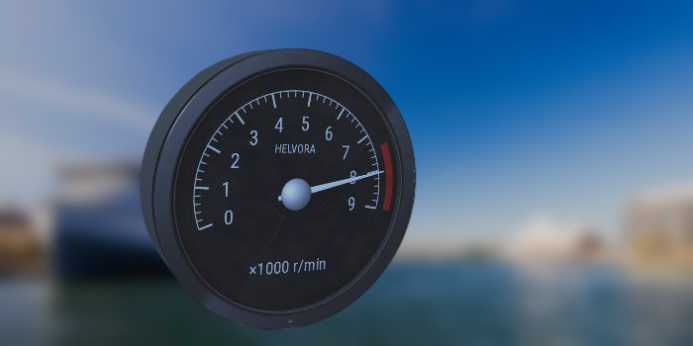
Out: 8000rpm
